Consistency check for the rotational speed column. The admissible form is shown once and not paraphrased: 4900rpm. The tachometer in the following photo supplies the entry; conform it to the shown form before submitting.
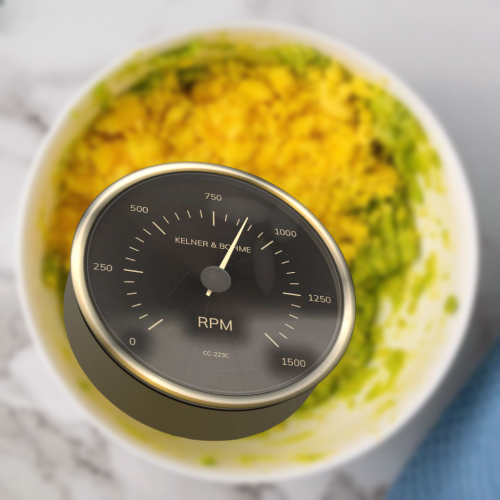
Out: 875rpm
